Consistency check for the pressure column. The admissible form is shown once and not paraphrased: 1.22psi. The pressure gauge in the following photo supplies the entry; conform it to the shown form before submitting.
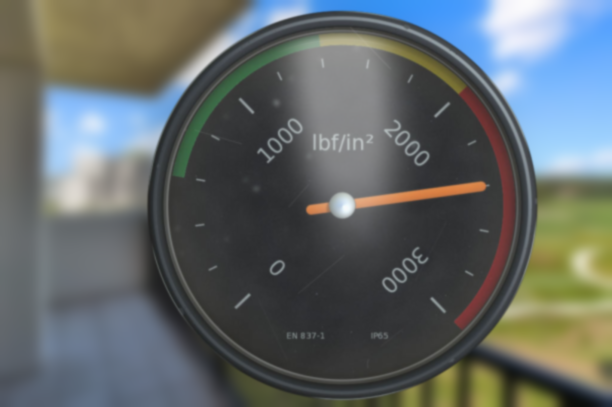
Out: 2400psi
